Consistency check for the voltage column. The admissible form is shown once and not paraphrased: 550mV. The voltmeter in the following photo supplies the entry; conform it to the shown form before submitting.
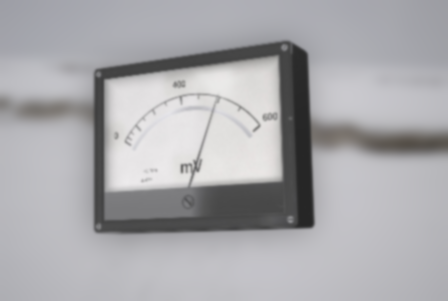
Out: 500mV
